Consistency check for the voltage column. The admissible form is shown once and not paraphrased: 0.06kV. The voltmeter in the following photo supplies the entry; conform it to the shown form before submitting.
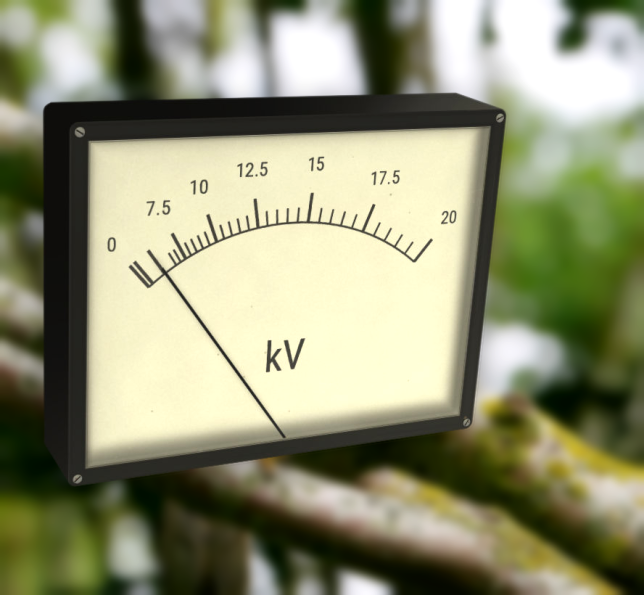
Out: 5kV
